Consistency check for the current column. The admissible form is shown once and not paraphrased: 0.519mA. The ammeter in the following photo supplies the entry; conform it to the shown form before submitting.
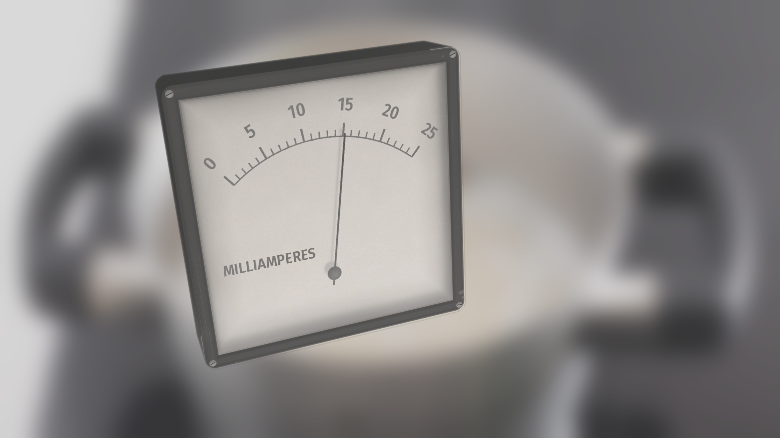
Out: 15mA
